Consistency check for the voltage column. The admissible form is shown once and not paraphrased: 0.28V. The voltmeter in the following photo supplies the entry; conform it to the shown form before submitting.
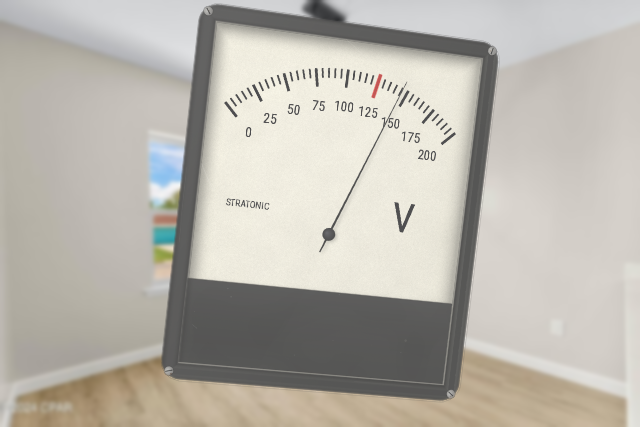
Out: 145V
